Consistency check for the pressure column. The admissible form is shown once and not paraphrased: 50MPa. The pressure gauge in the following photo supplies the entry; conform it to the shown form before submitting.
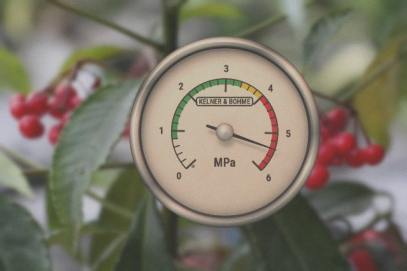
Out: 5.4MPa
